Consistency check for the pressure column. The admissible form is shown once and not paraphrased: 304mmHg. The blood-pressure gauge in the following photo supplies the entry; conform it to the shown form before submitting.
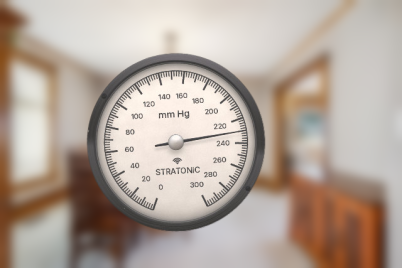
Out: 230mmHg
